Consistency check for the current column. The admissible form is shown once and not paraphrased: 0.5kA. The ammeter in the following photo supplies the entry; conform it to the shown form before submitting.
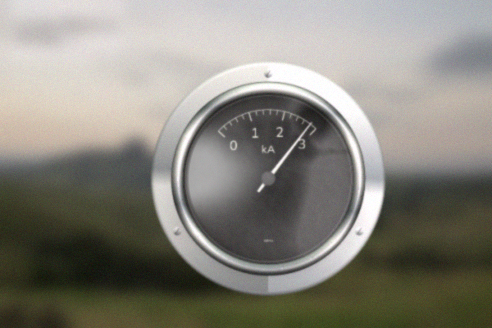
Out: 2.8kA
